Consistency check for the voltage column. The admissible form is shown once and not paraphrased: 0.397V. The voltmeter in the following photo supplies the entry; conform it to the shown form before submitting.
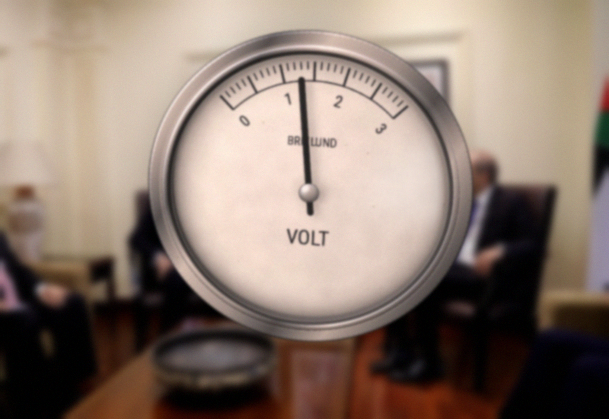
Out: 1.3V
